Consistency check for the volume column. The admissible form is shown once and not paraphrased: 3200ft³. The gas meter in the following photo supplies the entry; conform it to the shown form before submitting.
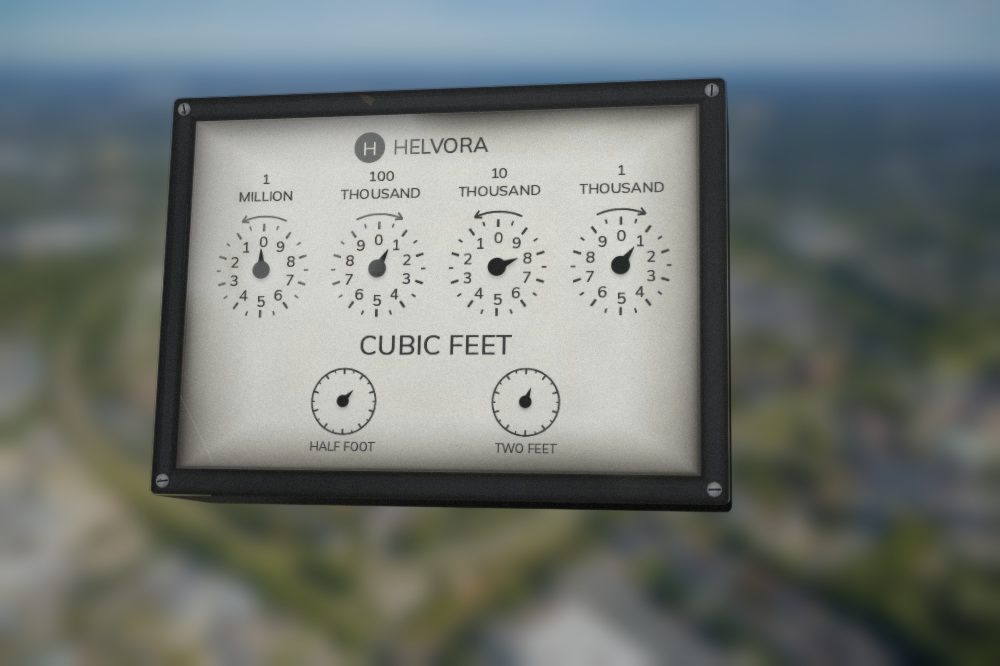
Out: 8100ft³
